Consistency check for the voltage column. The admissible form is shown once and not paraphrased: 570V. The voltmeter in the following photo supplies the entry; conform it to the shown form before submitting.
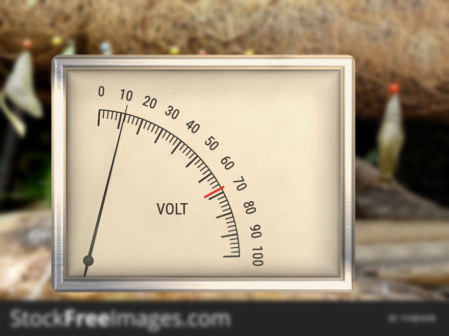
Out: 12V
